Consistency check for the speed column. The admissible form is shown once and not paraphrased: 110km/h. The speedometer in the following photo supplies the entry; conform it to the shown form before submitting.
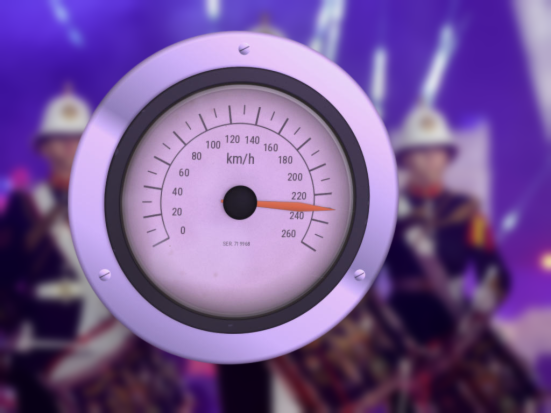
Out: 230km/h
